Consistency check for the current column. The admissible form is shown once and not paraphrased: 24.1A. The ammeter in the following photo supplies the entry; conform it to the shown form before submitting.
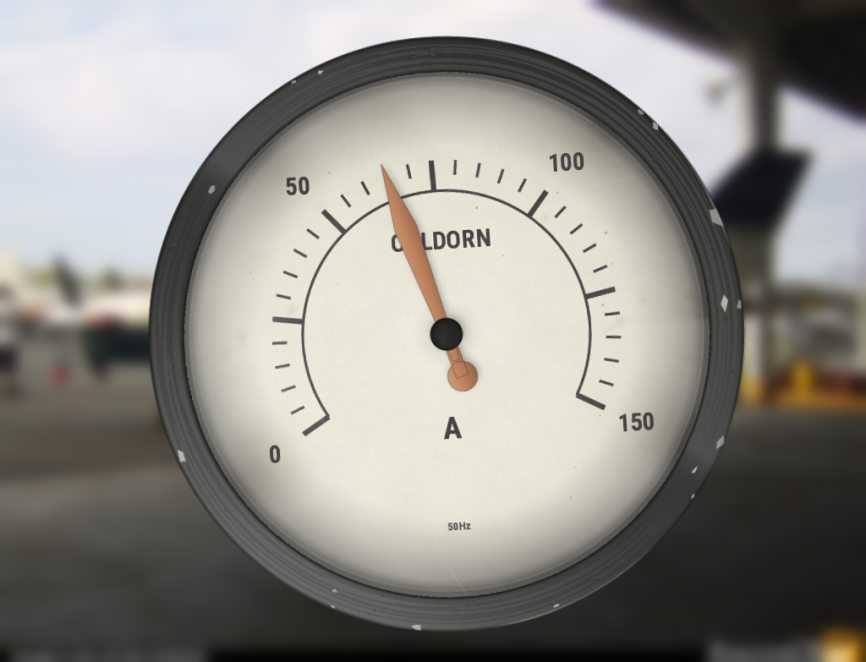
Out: 65A
